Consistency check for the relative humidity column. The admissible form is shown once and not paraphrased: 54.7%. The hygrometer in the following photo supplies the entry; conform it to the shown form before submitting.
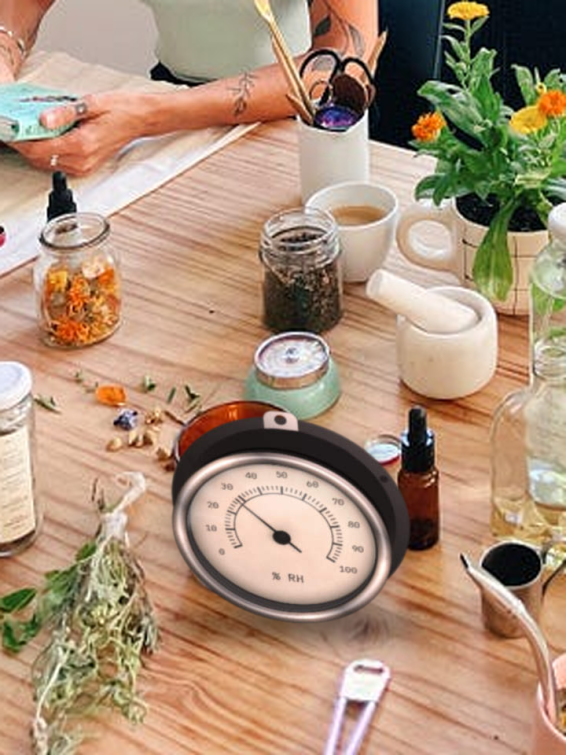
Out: 30%
